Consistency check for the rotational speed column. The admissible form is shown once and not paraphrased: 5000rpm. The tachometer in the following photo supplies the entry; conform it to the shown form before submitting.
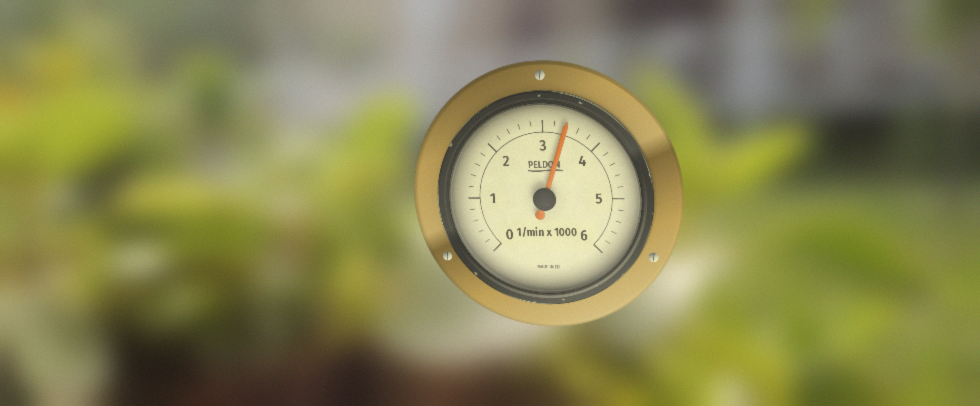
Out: 3400rpm
